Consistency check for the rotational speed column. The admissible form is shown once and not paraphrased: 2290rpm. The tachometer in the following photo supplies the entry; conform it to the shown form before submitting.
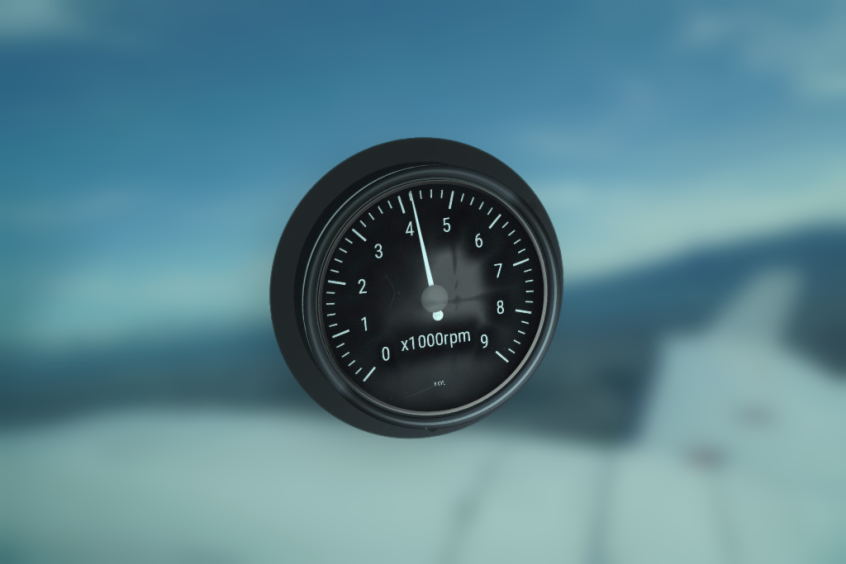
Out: 4200rpm
